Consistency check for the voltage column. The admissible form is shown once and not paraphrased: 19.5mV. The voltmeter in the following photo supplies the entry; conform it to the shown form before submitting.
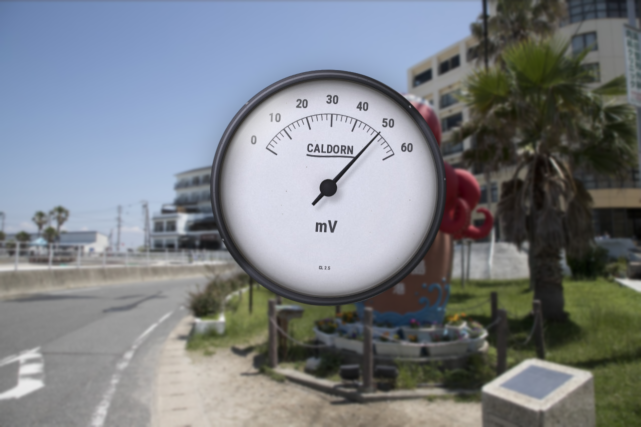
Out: 50mV
